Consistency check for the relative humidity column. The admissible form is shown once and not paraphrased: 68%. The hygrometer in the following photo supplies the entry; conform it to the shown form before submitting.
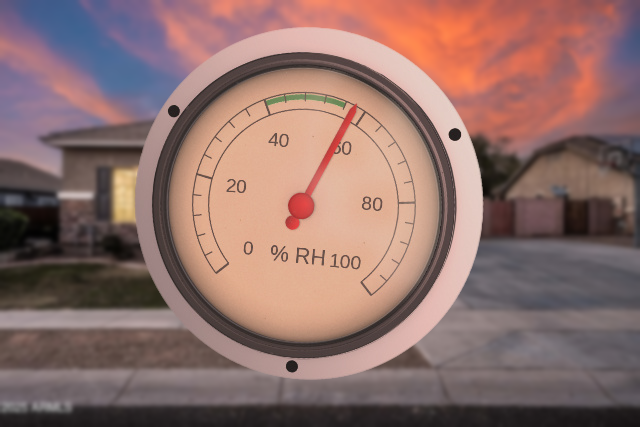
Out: 58%
